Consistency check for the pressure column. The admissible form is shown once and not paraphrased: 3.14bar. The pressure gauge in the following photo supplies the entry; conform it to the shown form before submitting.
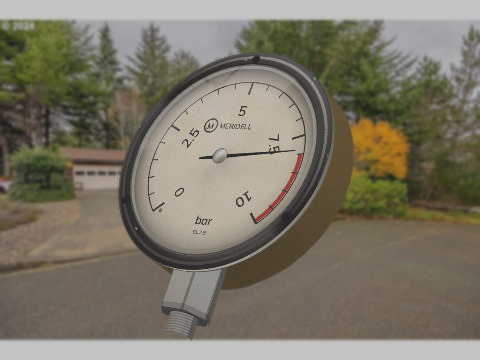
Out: 8bar
